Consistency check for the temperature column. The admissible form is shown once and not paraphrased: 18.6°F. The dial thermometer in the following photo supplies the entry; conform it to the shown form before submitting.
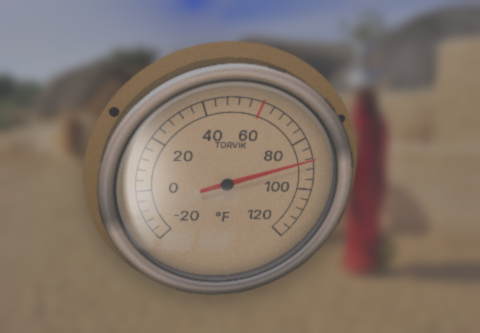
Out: 88°F
